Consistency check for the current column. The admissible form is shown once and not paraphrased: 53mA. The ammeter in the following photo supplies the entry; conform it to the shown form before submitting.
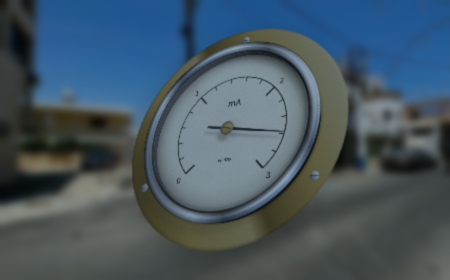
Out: 2.6mA
